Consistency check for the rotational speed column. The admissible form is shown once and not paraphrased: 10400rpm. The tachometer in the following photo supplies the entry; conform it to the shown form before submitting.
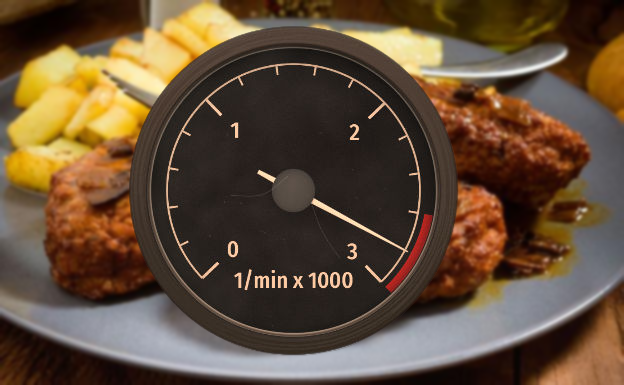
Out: 2800rpm
